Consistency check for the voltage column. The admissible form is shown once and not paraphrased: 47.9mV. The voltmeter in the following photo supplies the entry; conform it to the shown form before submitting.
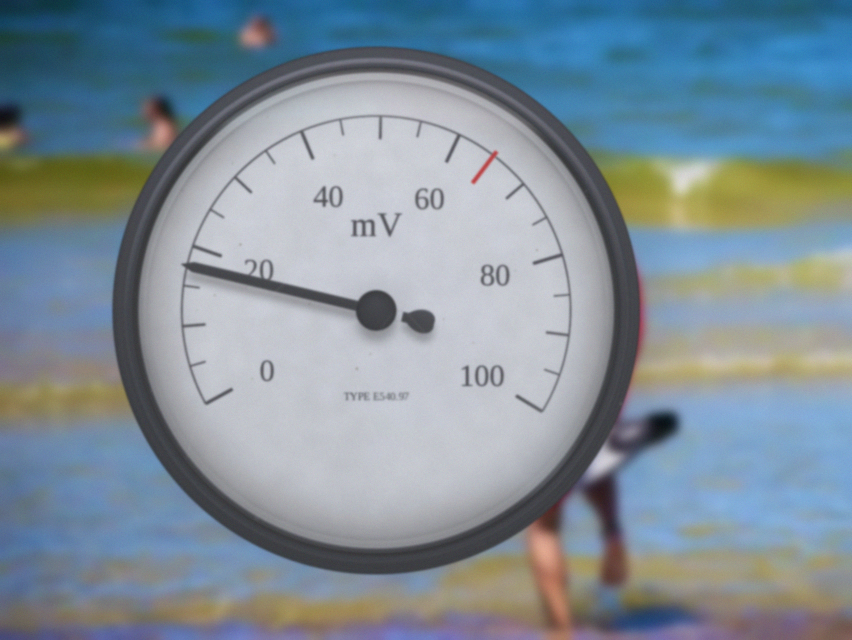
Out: 17.5mV
